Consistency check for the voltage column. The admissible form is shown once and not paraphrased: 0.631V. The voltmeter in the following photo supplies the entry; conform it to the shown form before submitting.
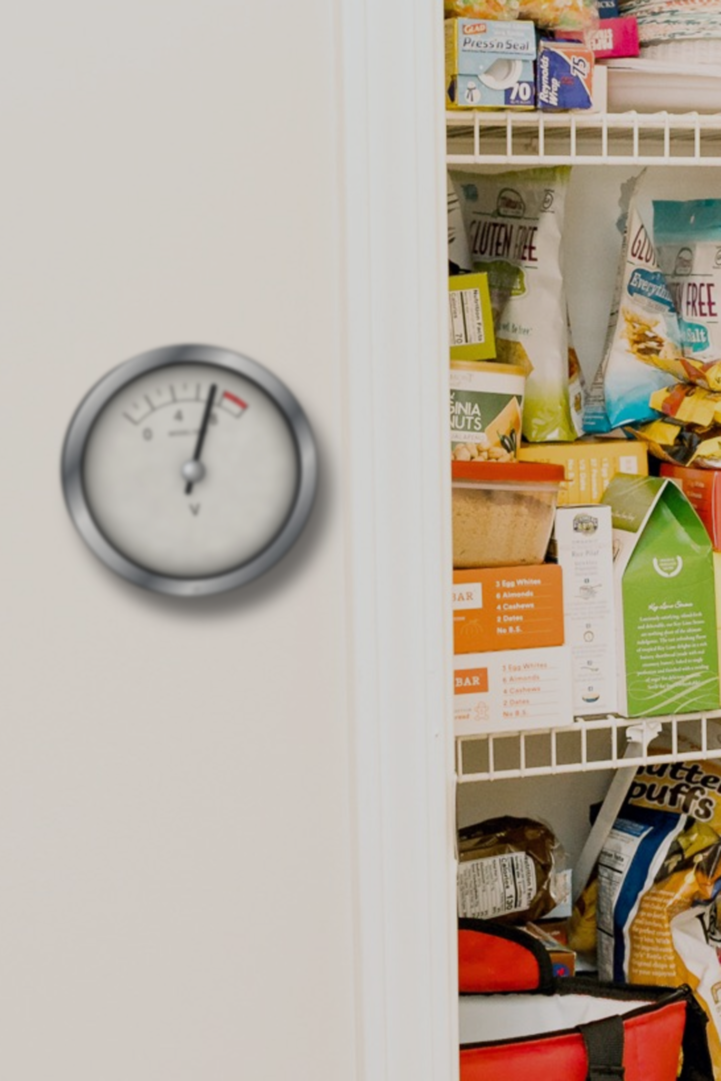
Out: 7V
